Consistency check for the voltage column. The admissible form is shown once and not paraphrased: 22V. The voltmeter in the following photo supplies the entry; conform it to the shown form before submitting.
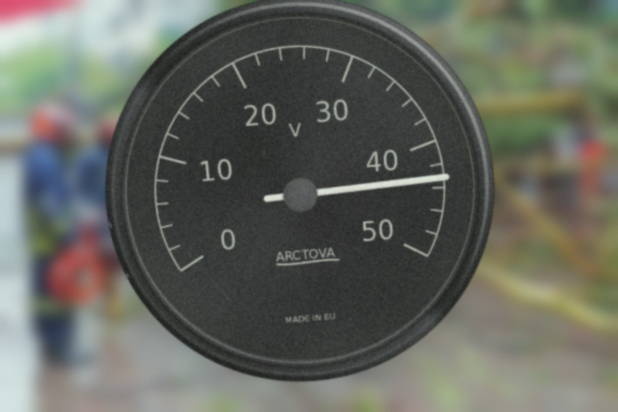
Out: 43V
